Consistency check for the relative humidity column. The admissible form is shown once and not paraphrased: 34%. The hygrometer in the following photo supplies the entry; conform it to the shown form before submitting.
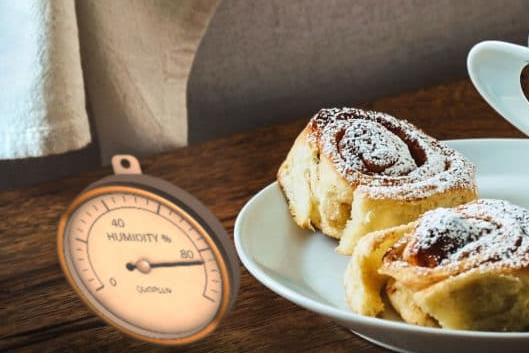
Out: 84%
